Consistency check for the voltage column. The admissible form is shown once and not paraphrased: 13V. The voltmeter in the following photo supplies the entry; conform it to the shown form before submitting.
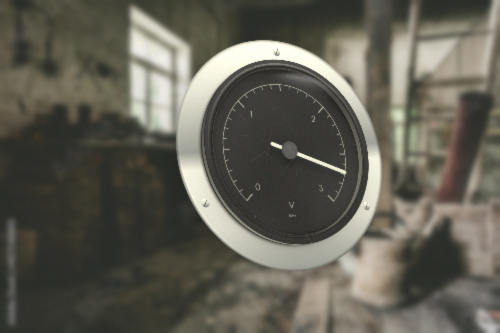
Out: 2.7V
